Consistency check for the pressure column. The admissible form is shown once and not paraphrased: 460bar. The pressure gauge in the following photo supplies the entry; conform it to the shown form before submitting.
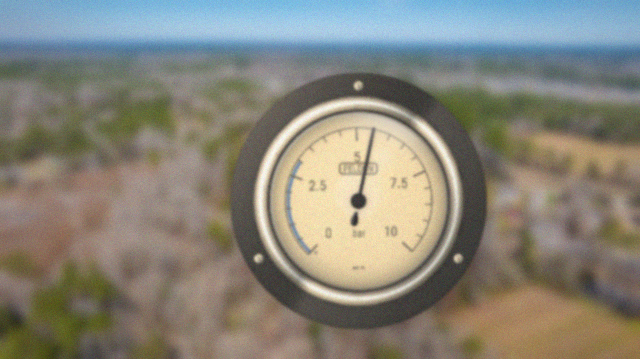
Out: 5.5bar
